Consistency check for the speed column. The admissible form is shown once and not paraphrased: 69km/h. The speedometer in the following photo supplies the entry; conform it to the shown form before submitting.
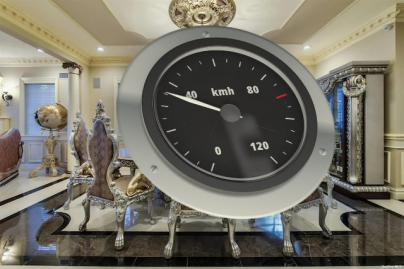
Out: 35km/h
